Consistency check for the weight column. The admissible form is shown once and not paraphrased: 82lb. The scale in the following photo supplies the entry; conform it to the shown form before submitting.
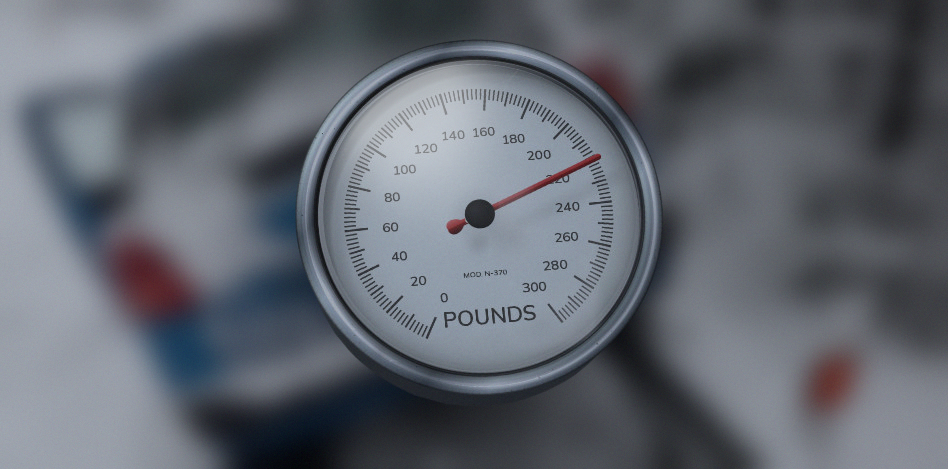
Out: 220lb
